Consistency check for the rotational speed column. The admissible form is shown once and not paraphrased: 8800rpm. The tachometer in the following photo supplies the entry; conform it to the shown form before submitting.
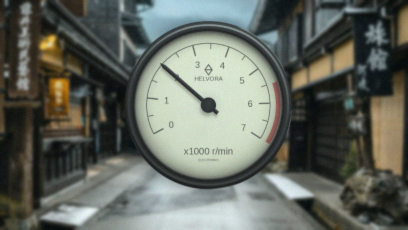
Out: 2000rpm
